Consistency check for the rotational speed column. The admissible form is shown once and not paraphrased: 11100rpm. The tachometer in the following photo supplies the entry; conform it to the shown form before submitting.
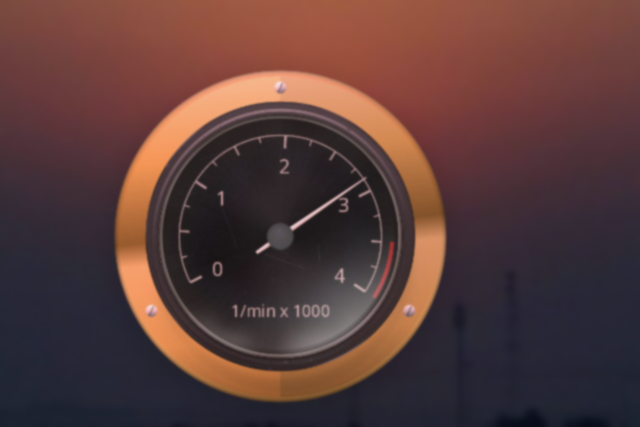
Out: 2875rpm
